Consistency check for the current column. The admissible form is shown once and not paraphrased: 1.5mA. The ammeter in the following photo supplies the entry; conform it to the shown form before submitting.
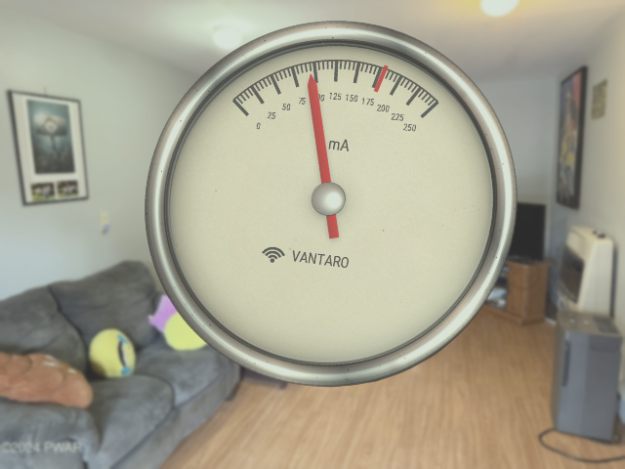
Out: 95mA
